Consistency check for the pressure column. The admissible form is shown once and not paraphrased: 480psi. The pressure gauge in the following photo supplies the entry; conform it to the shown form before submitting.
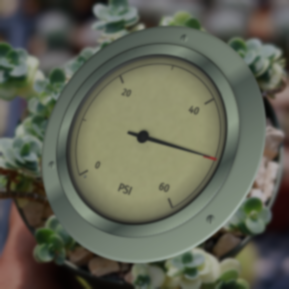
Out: 50psi
